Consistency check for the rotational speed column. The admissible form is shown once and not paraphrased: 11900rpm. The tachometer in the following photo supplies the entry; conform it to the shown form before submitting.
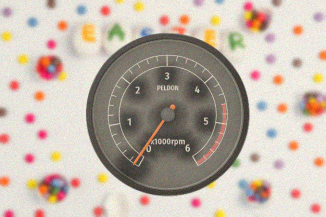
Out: 100rpm
